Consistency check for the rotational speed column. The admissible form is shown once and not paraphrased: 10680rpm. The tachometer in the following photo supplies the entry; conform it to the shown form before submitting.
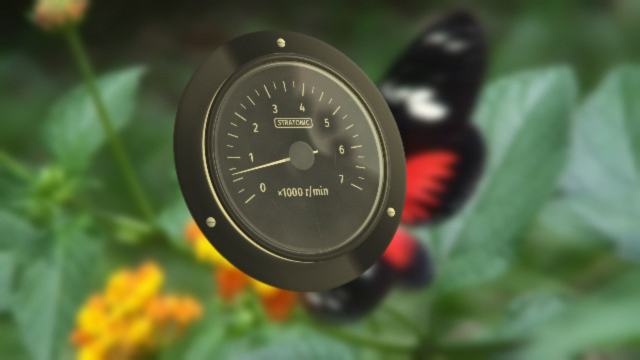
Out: 625rpm
